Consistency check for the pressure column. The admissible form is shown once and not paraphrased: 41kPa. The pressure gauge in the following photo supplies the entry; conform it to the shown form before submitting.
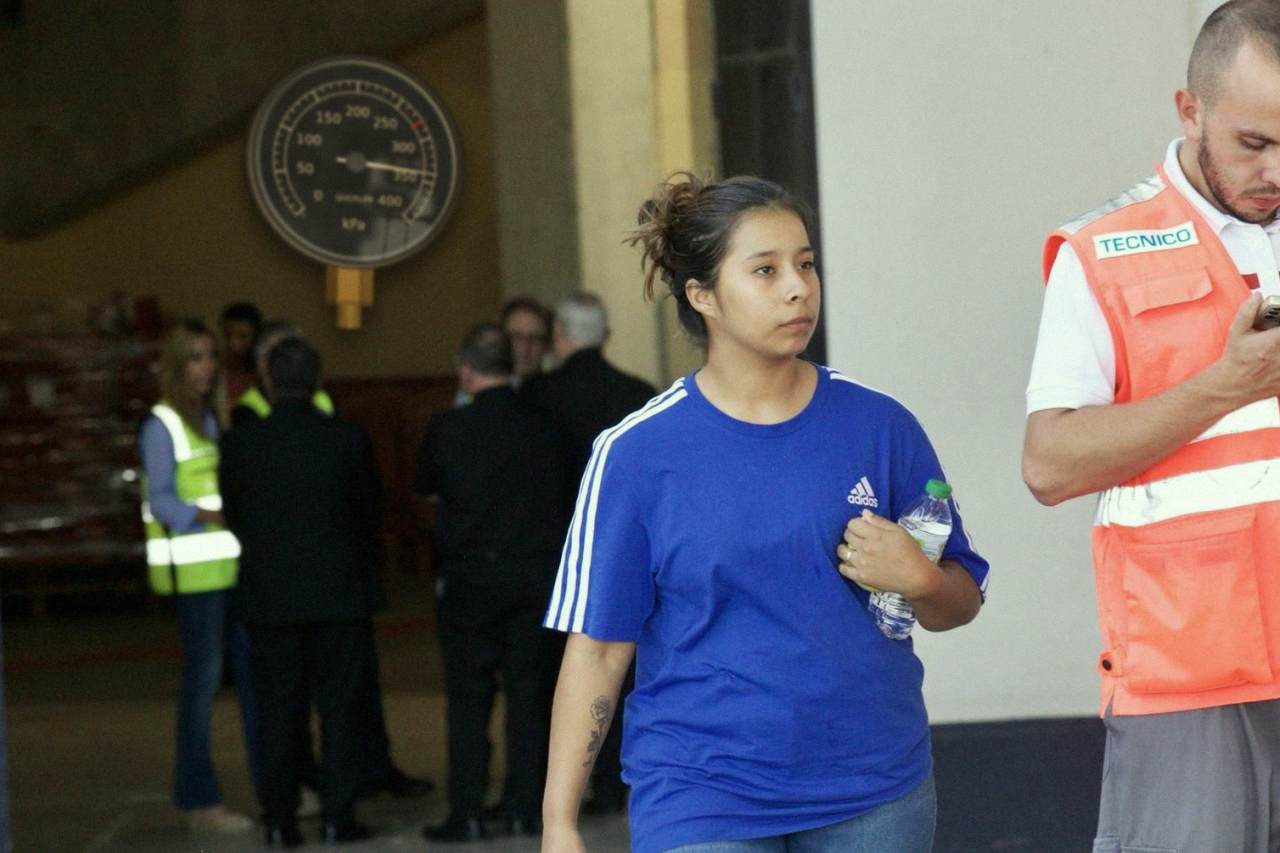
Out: 340kPa
